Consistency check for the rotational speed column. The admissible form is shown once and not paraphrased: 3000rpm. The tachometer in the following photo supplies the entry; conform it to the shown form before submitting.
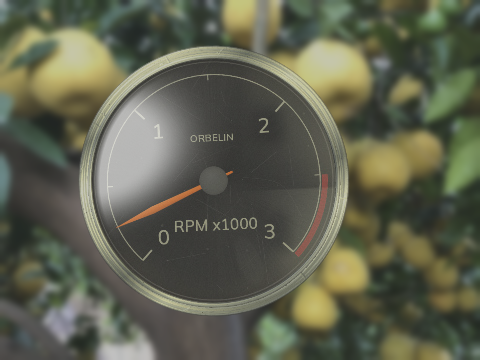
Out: 250rpm
